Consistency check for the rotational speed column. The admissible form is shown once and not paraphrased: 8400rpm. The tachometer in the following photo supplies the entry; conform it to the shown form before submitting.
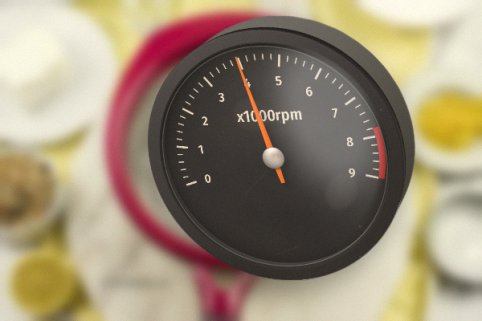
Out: 4000rpm
